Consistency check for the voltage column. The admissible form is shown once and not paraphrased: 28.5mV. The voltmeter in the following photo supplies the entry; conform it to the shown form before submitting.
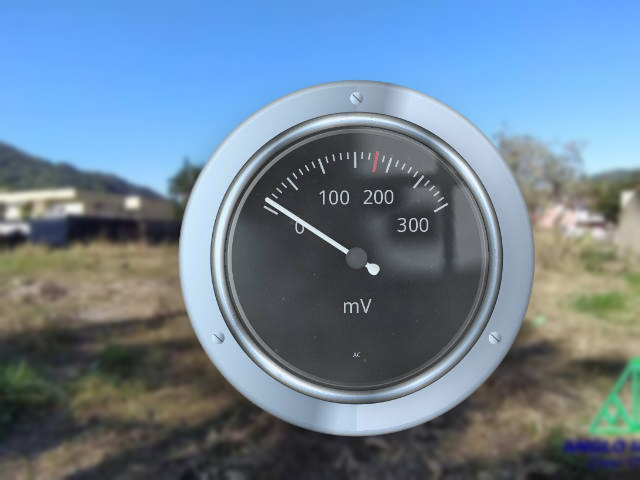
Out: 10mV
